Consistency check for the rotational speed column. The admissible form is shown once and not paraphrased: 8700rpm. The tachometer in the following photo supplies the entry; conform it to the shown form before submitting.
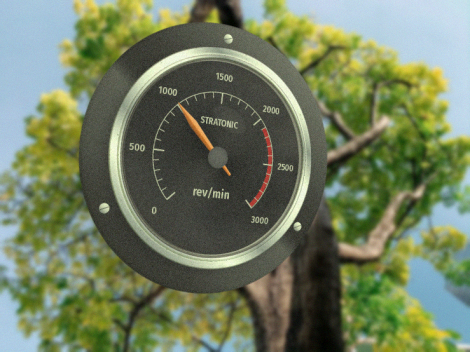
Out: 1000rpm
